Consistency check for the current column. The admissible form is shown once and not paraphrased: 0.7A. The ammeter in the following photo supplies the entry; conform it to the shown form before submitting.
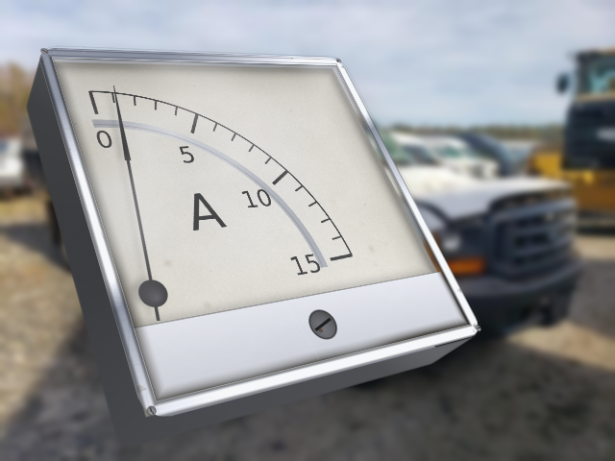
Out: 1A
